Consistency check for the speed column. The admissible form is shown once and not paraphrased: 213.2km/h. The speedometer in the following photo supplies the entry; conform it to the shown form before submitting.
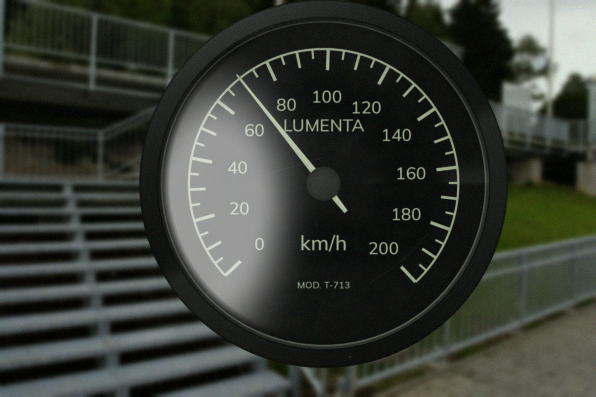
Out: 70km/h
